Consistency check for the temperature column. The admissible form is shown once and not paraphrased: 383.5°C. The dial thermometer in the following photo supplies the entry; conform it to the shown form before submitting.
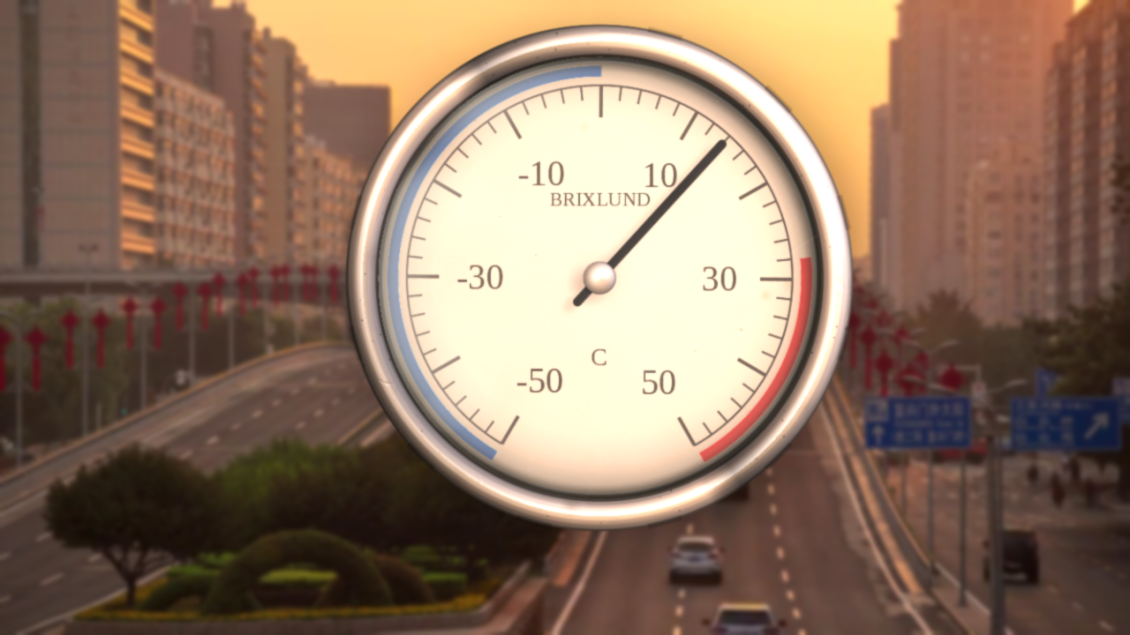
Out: 14°C
